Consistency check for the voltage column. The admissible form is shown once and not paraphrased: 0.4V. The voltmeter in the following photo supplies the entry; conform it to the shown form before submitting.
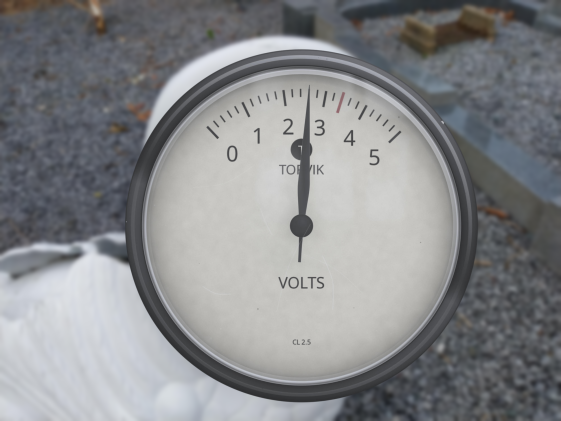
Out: 2.6V
